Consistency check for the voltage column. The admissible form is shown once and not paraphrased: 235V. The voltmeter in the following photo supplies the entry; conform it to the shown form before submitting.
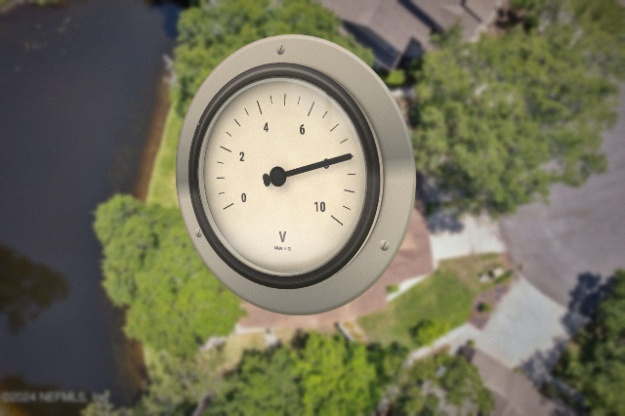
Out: 8V
